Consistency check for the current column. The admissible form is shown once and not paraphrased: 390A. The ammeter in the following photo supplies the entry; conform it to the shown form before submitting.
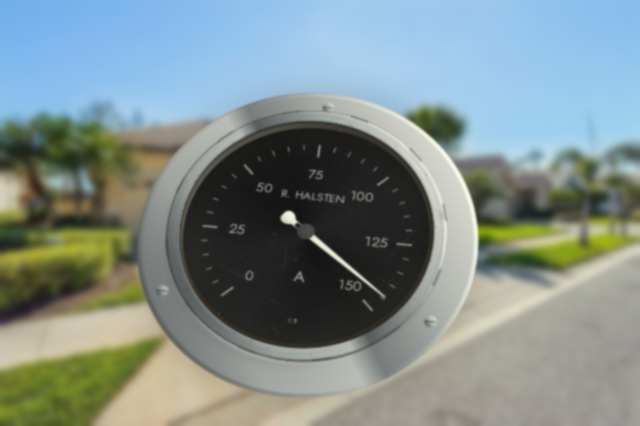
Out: 145A
